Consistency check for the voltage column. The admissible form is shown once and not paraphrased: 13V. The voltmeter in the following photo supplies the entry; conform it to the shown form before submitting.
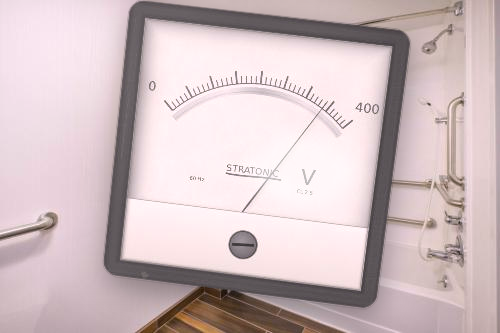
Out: 340V
